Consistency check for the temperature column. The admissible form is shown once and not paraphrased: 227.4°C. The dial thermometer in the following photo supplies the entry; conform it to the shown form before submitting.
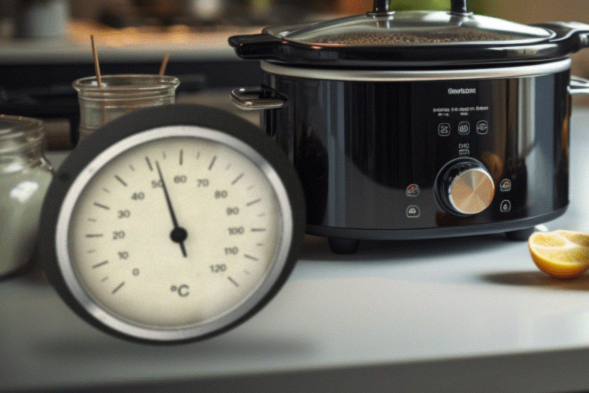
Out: 52.5°C
